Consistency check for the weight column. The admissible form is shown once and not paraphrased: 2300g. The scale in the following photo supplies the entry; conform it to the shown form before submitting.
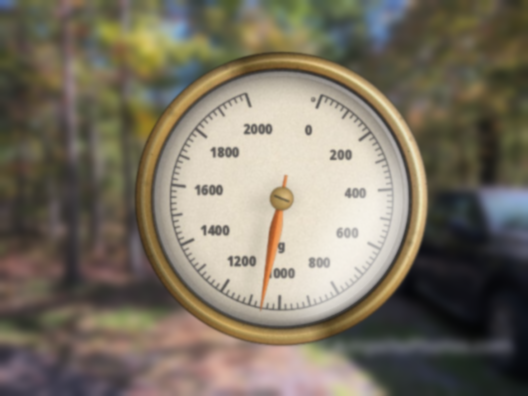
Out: 1060g
